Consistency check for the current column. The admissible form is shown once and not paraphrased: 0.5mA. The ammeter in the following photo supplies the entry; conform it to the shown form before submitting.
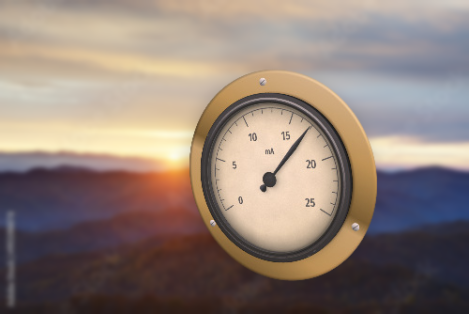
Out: 17mA
